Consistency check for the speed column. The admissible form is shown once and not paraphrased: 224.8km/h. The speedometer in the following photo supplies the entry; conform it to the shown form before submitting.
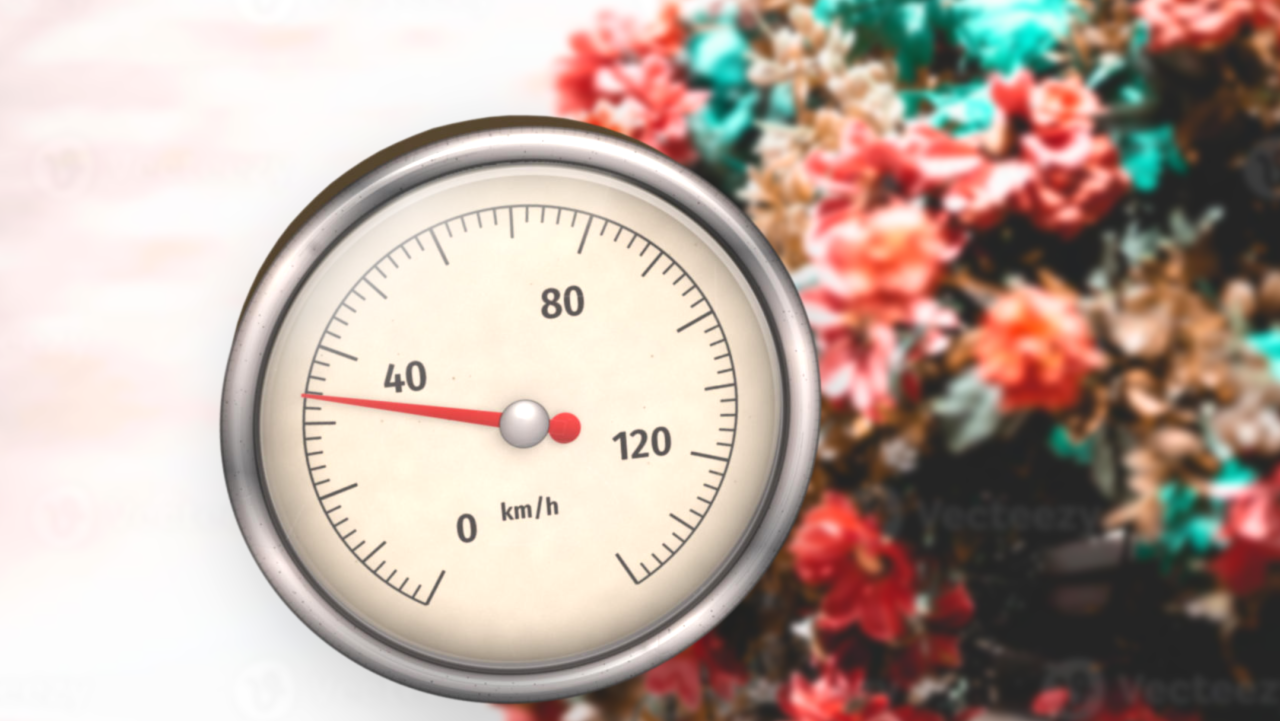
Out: 34km/h
